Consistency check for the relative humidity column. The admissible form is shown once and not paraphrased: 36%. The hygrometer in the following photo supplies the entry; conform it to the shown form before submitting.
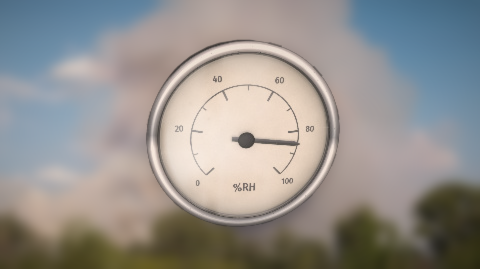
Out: 85%
